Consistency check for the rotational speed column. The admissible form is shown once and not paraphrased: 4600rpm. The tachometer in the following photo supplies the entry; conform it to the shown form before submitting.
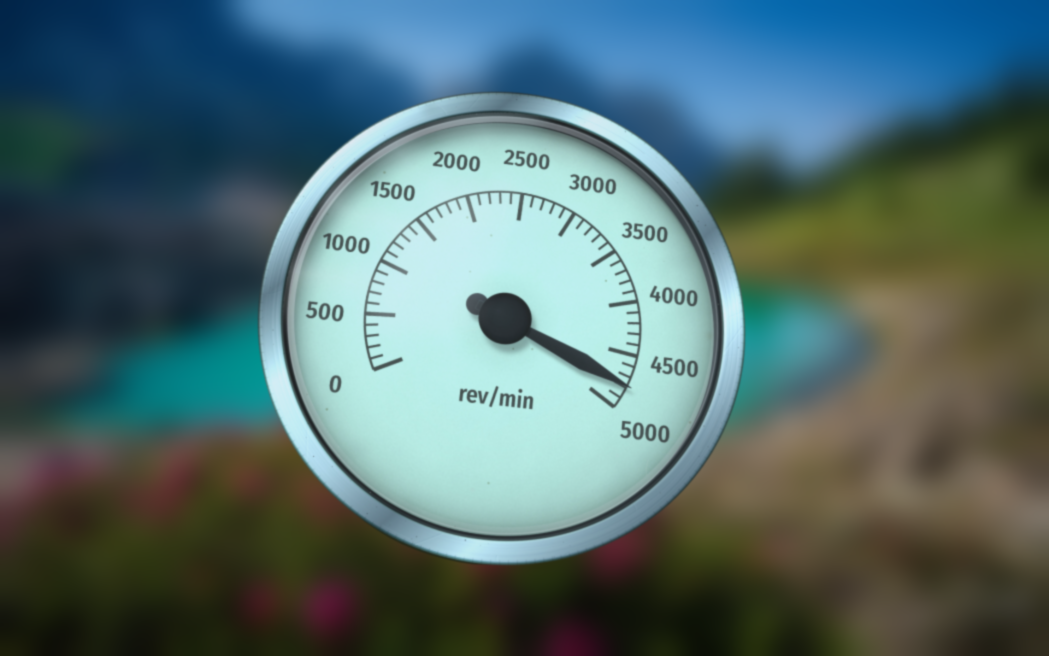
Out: 4800rpm
